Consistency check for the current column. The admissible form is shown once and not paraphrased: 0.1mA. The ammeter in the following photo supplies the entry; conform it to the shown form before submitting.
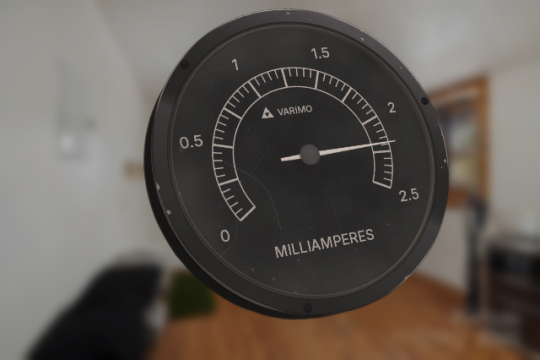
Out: 2.2mA
